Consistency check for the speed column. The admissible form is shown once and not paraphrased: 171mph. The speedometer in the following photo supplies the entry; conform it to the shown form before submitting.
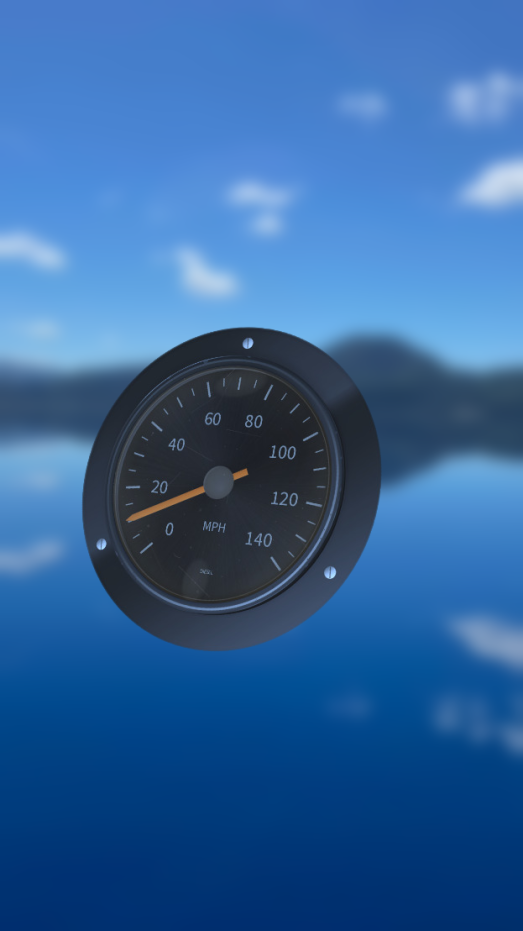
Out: 10mph
